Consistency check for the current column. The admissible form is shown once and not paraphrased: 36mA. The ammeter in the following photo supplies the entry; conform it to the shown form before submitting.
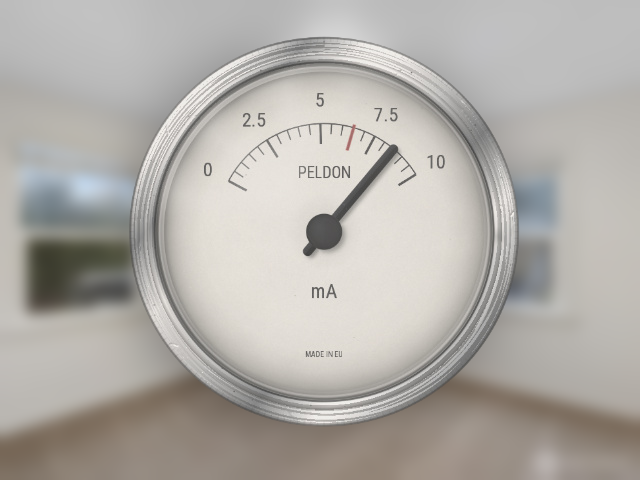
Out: 8.5mA
